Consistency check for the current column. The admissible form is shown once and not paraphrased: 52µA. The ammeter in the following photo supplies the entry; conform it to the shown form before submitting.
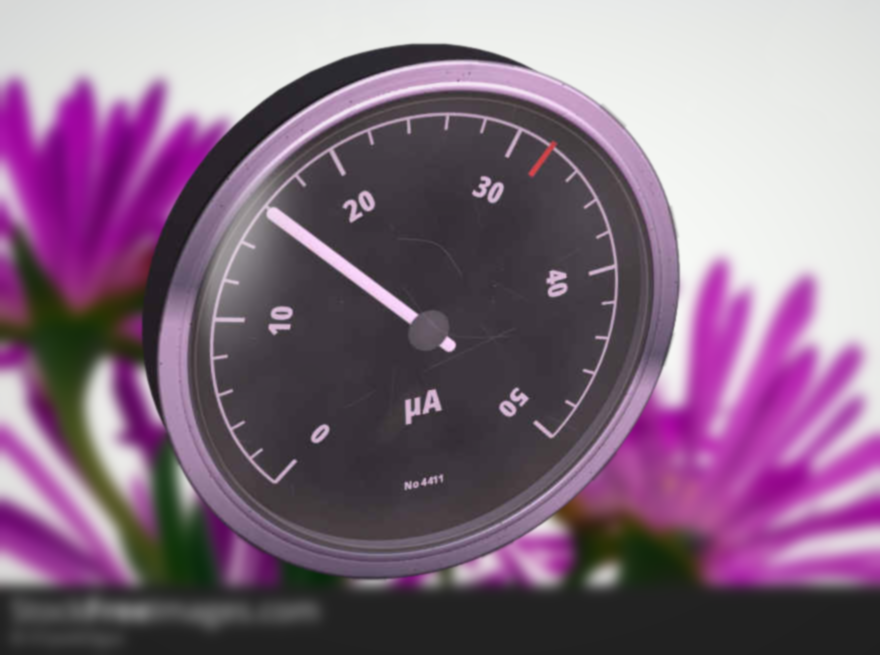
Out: 16µA
